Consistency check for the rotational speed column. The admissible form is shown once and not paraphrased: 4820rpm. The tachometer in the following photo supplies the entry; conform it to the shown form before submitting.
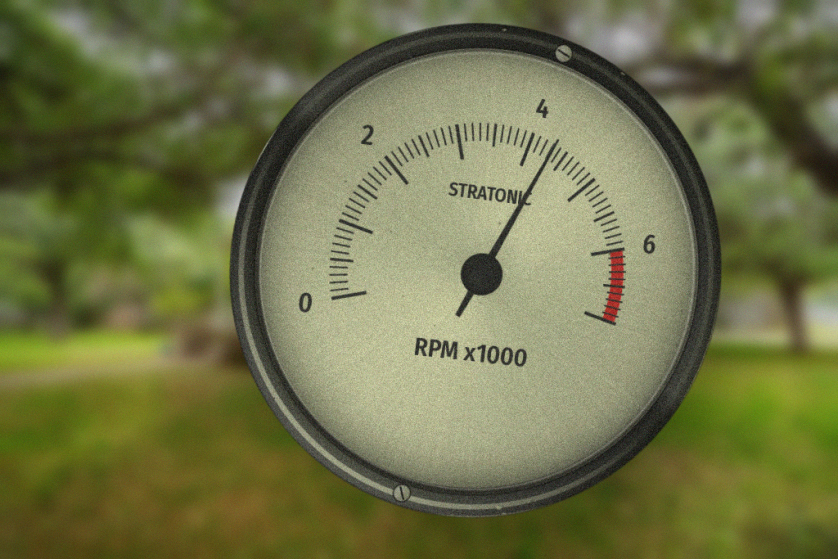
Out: 4300rpm
